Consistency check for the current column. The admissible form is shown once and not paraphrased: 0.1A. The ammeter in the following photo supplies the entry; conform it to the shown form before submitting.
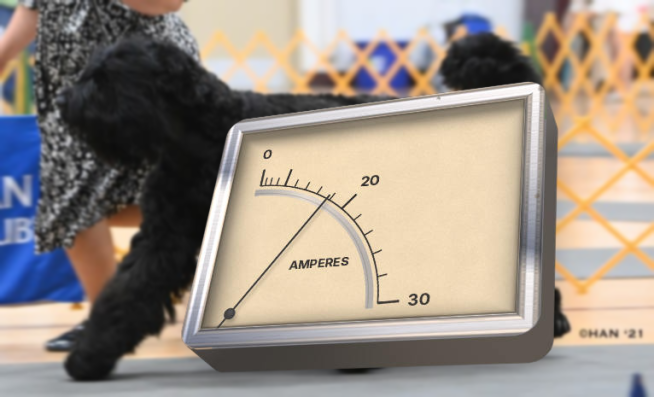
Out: 18A
